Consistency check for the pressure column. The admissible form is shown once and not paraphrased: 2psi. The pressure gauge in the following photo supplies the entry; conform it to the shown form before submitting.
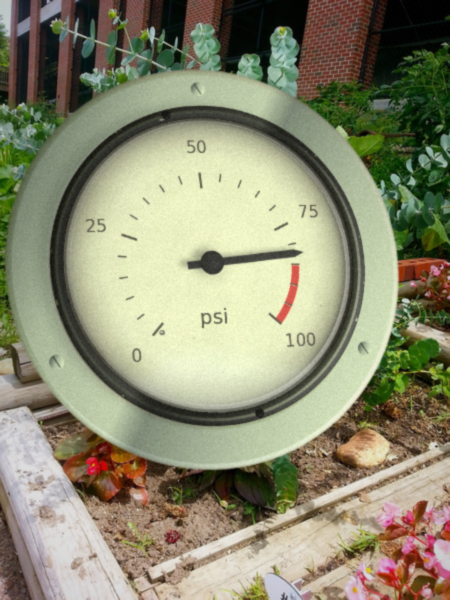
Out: 82.5psi
